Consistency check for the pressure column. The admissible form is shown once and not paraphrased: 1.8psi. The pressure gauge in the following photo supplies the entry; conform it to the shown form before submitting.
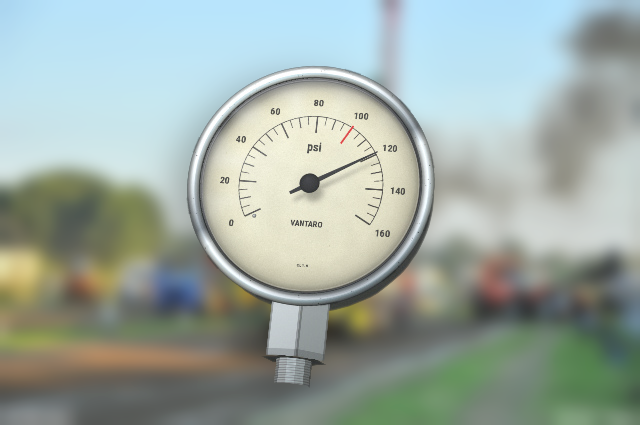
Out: 120psi
